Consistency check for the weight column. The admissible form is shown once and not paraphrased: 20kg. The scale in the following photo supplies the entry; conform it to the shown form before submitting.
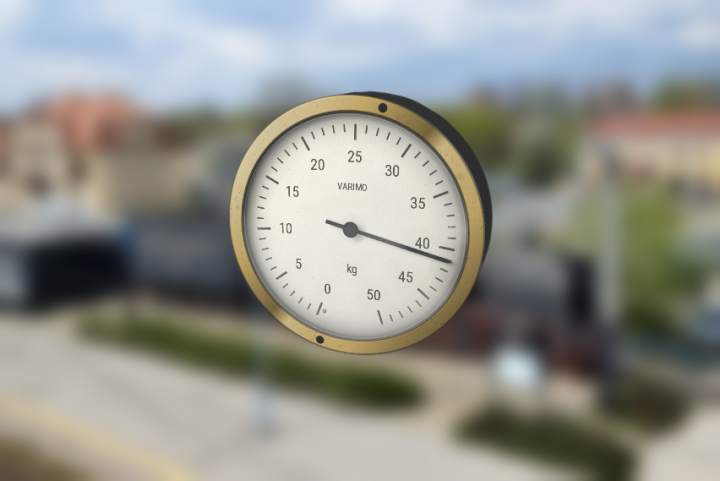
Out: 41kg
